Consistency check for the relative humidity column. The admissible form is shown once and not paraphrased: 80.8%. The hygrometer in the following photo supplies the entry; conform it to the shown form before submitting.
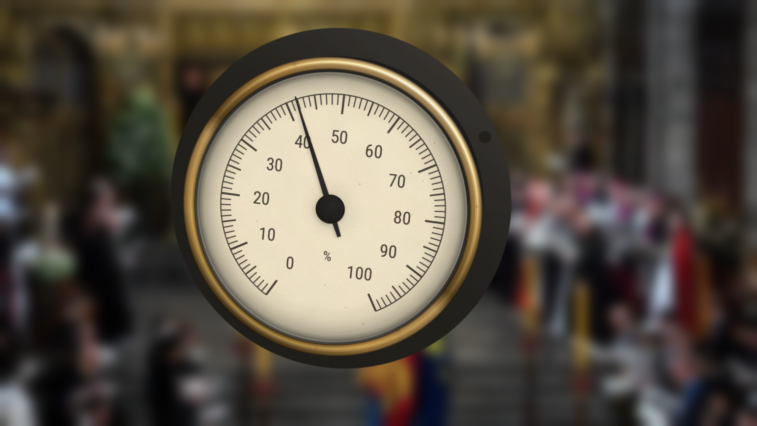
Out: 42%
